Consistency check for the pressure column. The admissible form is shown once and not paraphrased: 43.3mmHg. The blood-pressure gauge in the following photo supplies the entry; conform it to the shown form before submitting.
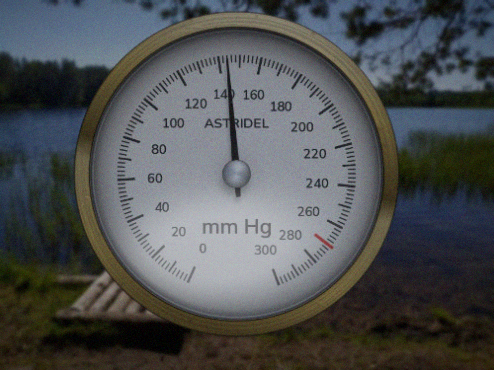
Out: 144mmHg
